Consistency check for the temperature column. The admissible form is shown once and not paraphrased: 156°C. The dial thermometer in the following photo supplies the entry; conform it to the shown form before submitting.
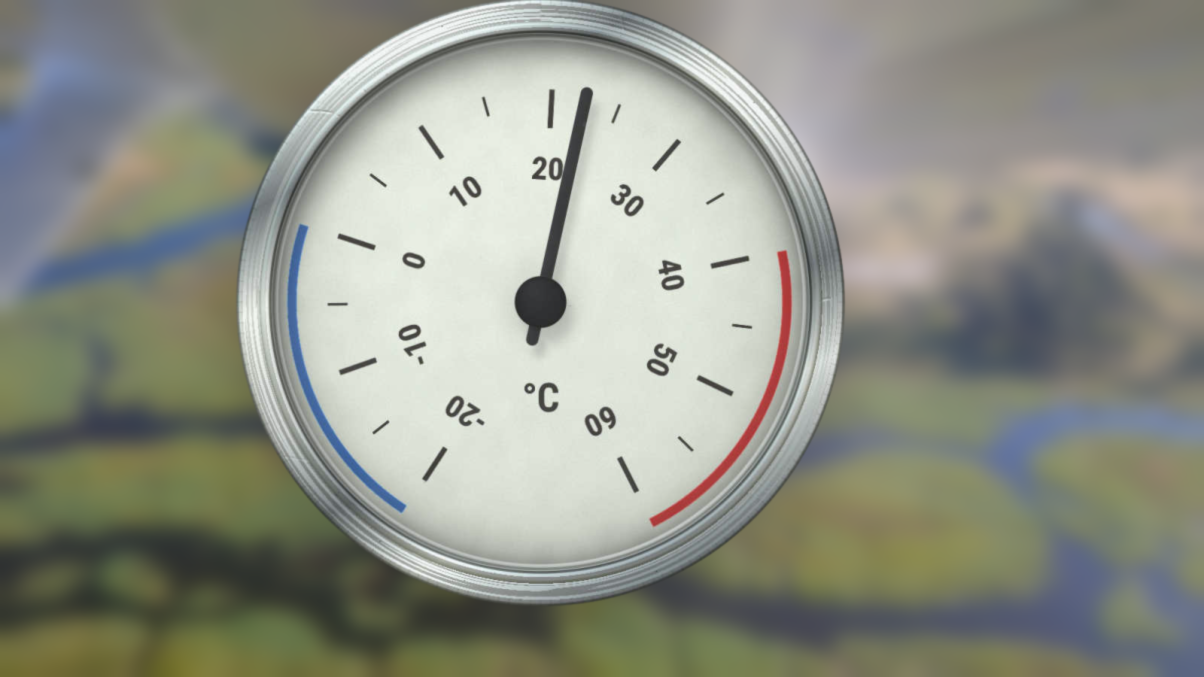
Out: 22.5°C
